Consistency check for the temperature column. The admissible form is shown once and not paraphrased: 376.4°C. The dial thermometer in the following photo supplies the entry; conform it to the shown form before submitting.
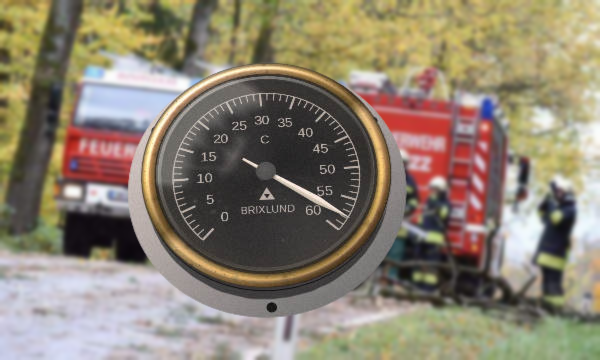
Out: 58°C
